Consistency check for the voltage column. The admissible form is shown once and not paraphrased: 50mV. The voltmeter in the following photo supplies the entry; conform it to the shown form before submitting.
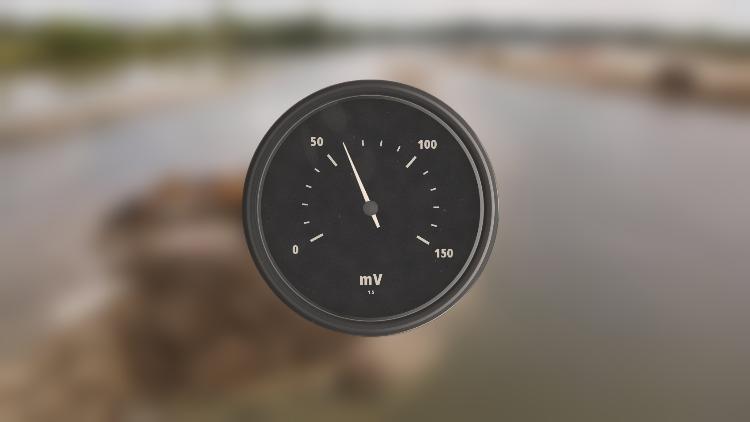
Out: 60mV
